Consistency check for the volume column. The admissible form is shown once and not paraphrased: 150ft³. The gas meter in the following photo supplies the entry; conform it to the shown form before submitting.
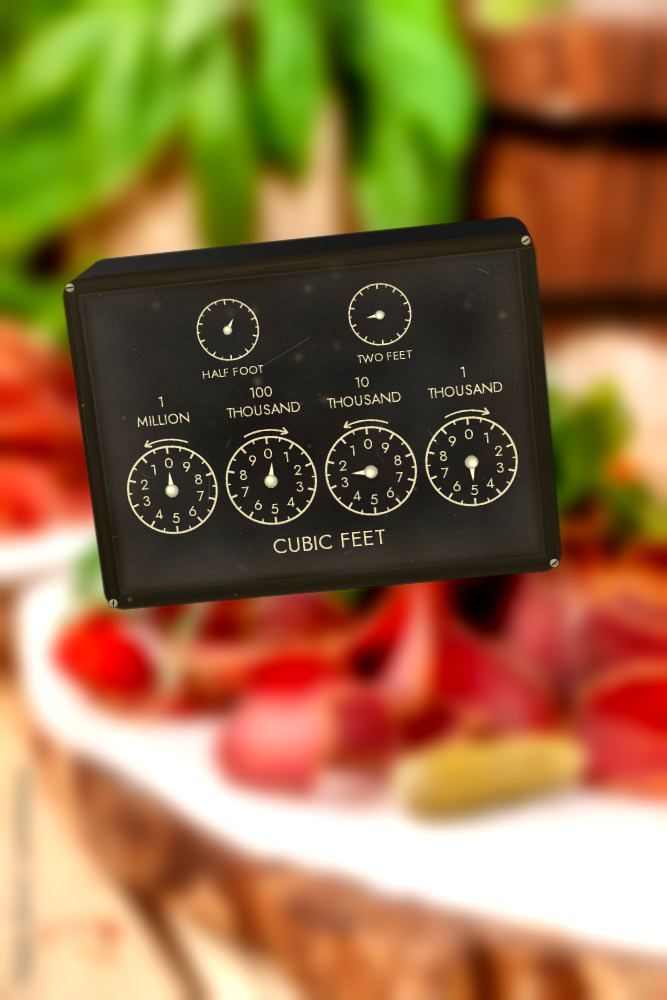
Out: 2500ft³
